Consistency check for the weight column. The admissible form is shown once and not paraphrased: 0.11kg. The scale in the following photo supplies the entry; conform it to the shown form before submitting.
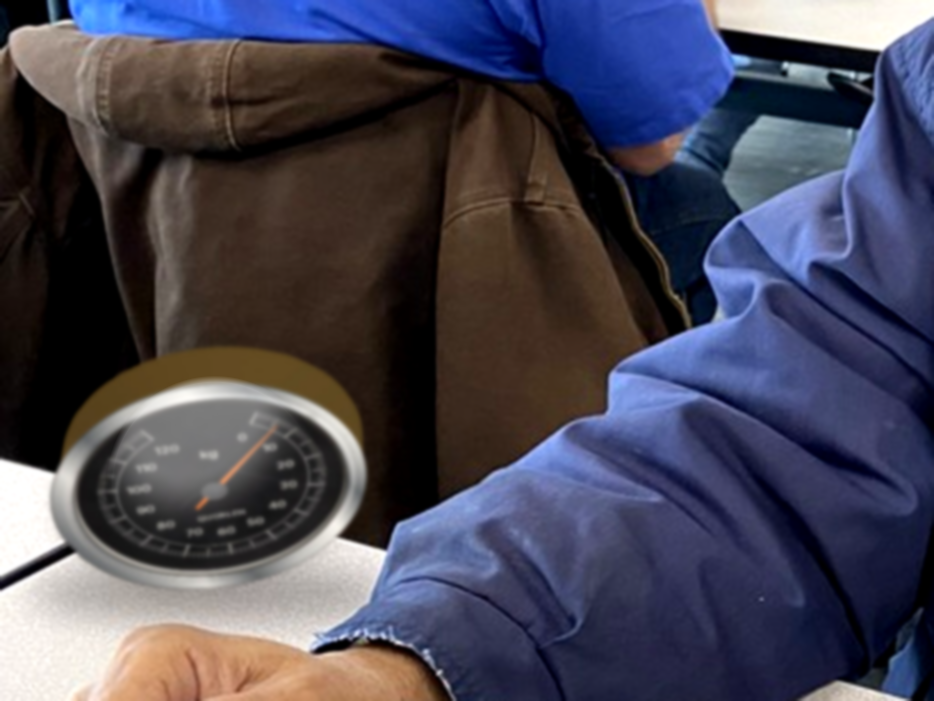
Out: 5kg
